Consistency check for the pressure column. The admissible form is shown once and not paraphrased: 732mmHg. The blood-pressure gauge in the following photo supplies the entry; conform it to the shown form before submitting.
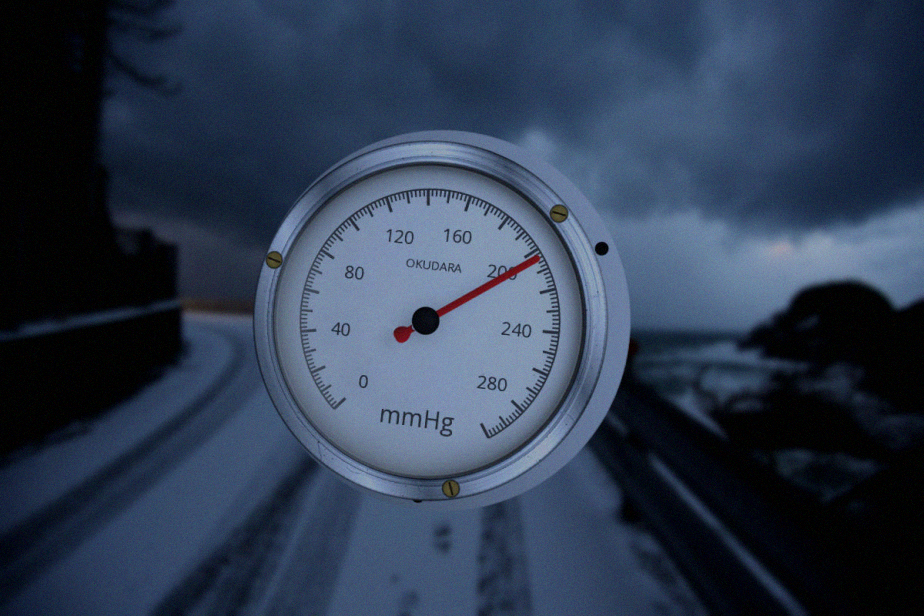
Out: 204mmHg
